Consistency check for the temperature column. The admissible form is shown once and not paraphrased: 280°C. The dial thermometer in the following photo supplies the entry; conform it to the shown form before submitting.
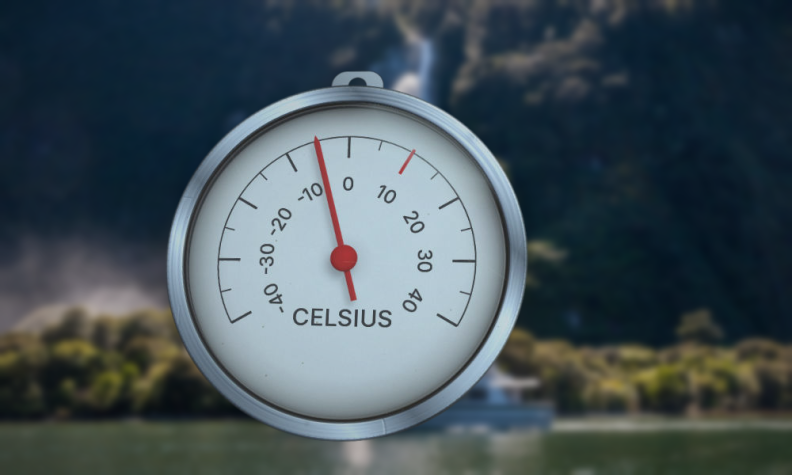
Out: -5°C
